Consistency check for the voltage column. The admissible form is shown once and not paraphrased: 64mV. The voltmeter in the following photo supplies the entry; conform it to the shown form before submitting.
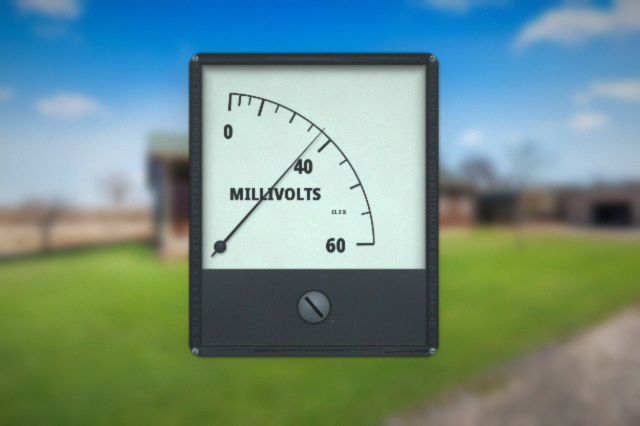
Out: 37.5mV
